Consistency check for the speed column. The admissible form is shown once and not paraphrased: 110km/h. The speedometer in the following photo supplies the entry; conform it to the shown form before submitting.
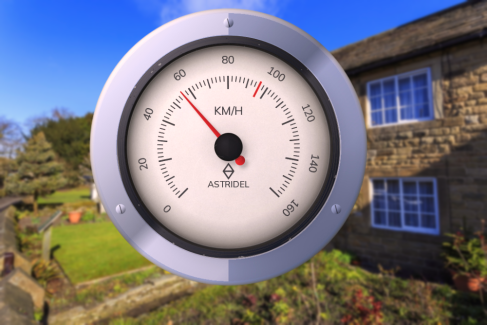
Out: 56km/h
